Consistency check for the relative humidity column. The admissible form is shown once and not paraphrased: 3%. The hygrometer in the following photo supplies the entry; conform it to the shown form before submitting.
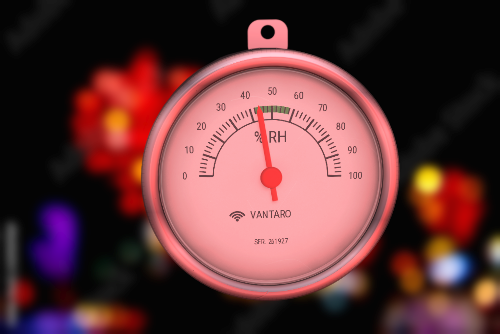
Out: 44%
